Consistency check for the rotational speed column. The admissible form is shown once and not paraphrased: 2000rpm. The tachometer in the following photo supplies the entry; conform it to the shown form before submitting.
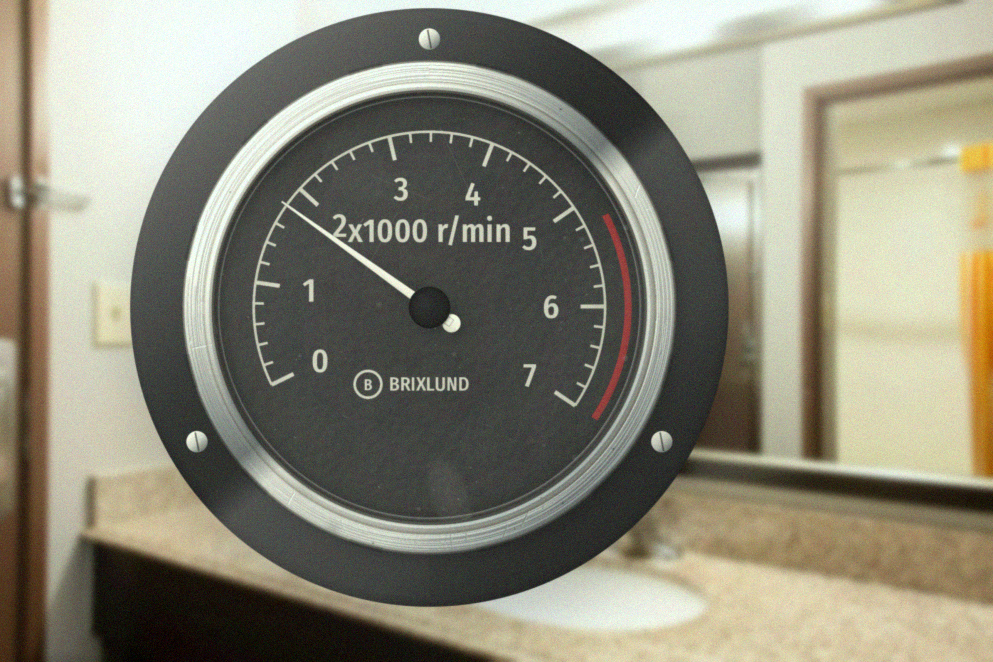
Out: 1800rpm
